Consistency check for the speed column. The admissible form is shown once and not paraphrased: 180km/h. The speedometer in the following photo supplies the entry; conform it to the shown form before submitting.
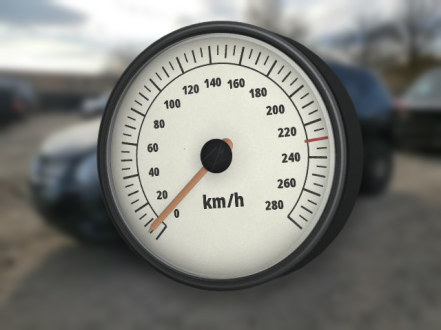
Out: 5km/h
